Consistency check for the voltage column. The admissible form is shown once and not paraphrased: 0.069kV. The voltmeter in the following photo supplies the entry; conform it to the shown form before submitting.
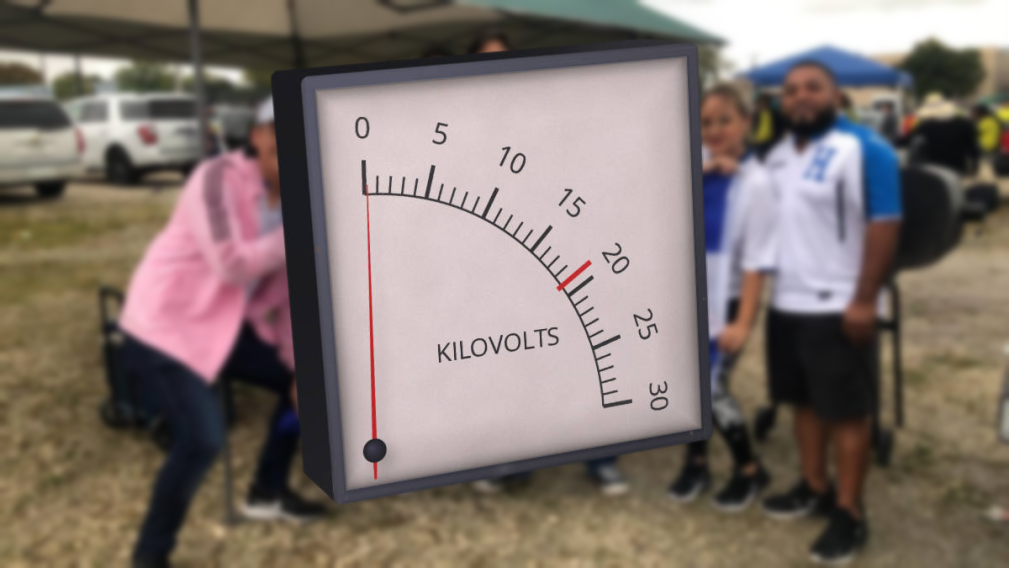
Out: 0kV
